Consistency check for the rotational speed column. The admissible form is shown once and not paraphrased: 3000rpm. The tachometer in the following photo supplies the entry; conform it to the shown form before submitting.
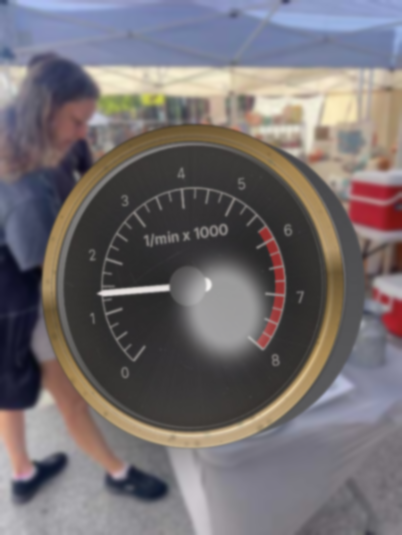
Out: 1375rpm
